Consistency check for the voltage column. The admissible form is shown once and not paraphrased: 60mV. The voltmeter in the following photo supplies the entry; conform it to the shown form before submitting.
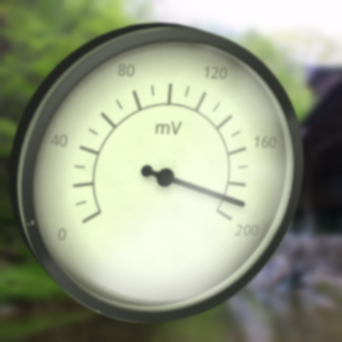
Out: 190mV
